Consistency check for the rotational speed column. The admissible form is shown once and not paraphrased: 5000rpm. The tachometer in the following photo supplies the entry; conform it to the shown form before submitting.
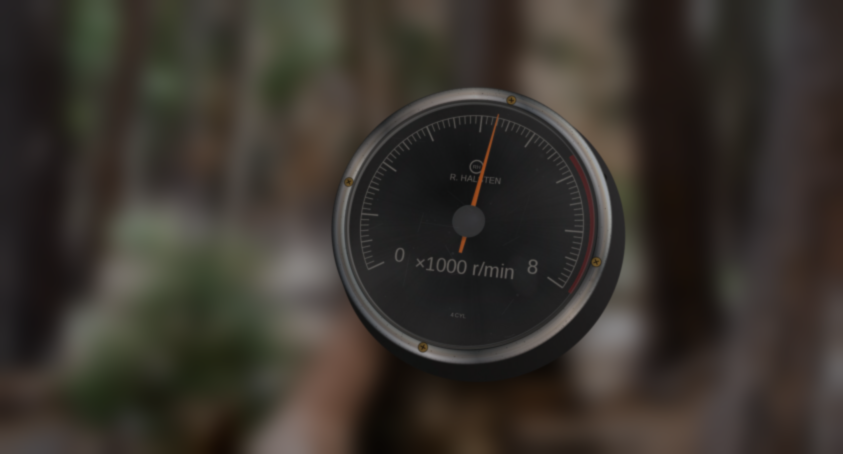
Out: 4300rpm
